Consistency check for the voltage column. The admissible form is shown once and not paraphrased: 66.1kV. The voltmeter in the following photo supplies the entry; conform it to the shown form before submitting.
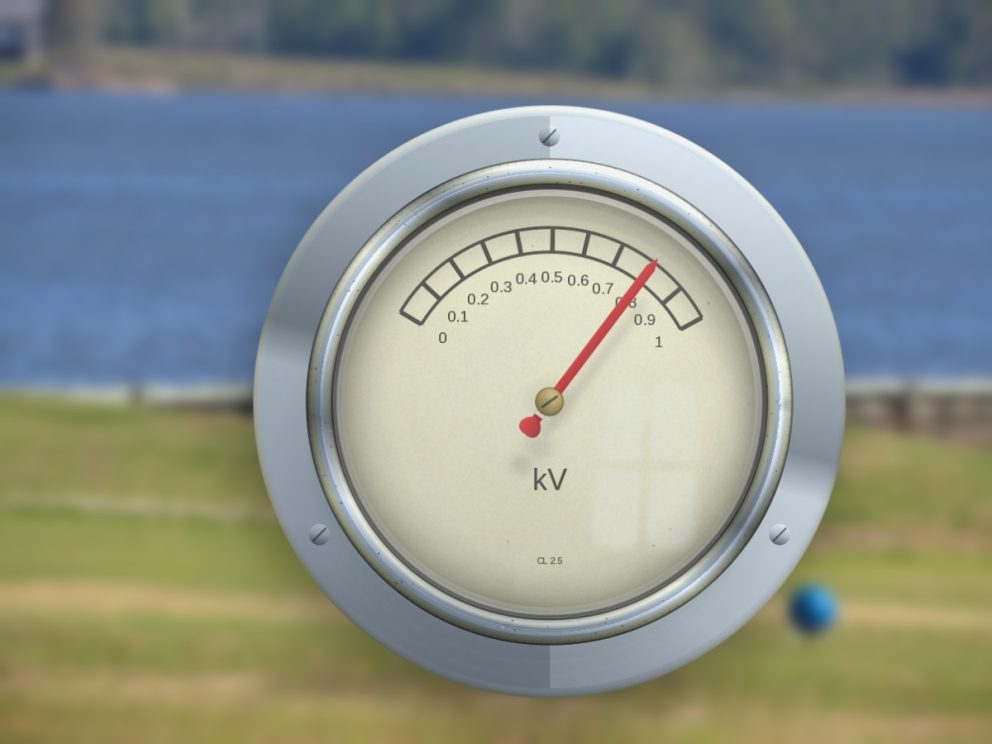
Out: 0.8kV
